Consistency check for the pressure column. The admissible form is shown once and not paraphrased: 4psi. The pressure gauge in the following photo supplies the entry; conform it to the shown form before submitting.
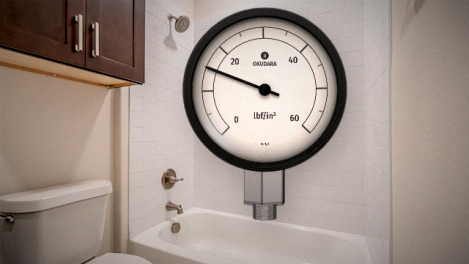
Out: 15psi
